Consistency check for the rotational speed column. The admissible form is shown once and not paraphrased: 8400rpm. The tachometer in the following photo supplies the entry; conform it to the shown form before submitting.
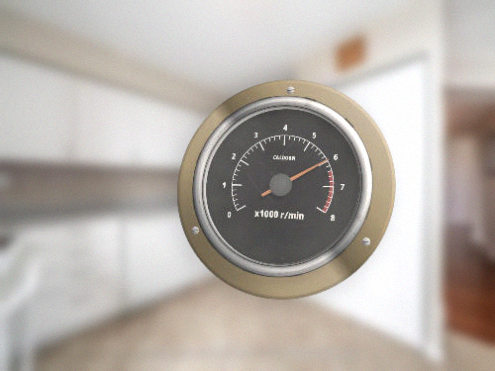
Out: 6000rpm
